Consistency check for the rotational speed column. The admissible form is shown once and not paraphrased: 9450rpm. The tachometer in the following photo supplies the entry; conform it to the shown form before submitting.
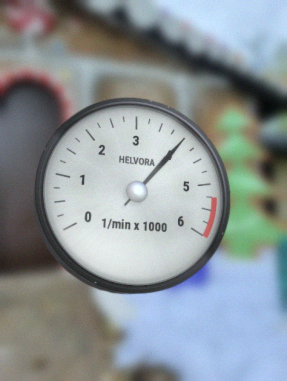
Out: 4000rpm
